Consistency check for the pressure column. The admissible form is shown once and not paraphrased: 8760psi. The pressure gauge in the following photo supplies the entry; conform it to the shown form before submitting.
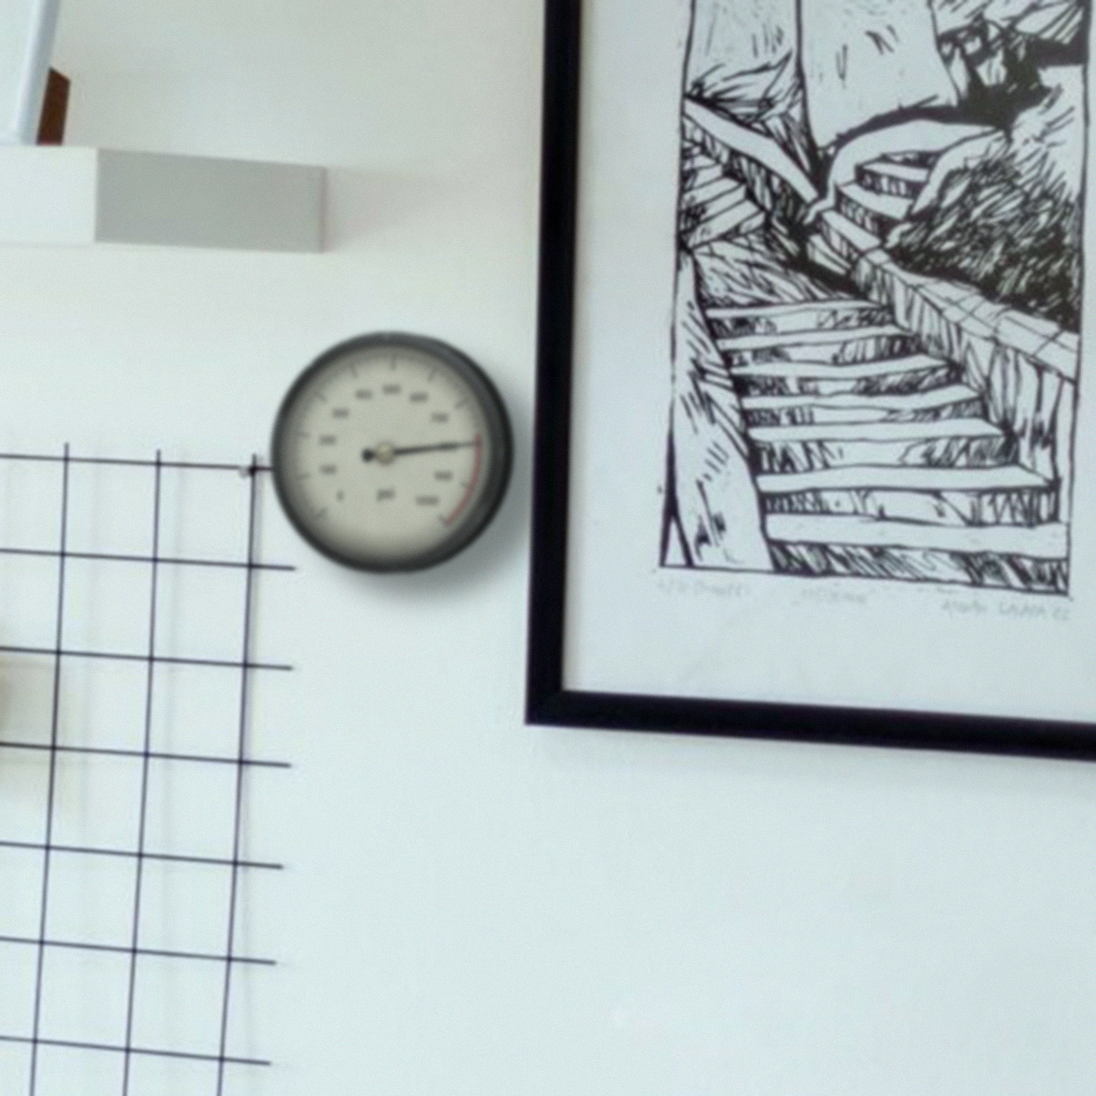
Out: 800psi
